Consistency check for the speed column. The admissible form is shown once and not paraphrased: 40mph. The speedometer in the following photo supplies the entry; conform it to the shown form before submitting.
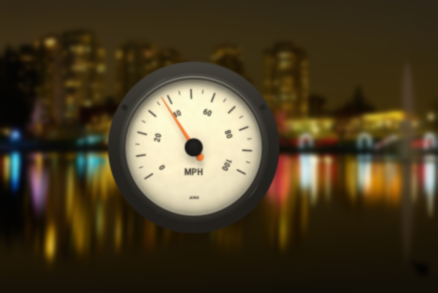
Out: 37.5mph
